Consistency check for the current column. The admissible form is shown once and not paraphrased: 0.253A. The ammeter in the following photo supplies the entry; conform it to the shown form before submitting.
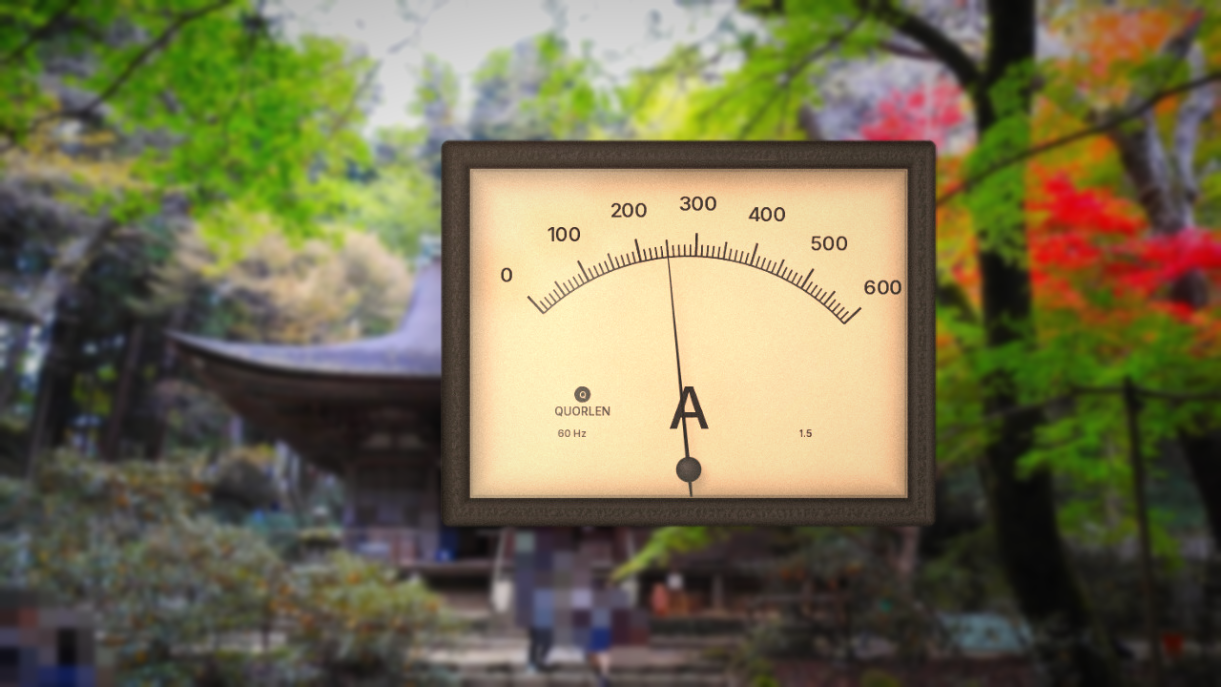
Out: 250A
